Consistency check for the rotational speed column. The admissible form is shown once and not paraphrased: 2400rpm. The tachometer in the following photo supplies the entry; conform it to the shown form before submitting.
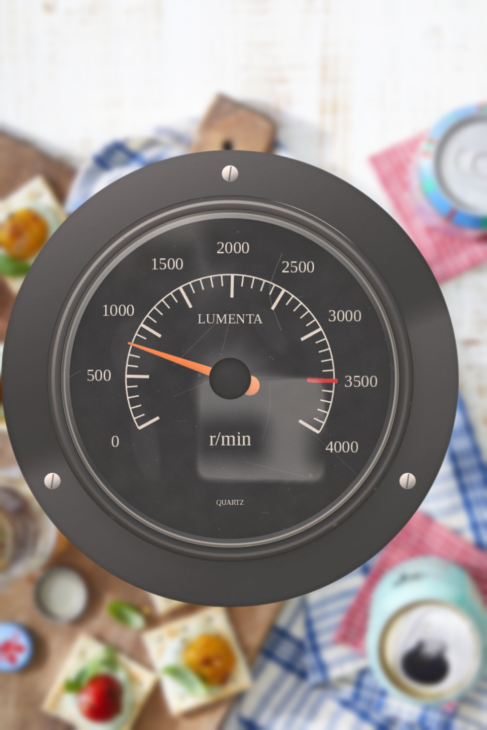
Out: 800rpm
